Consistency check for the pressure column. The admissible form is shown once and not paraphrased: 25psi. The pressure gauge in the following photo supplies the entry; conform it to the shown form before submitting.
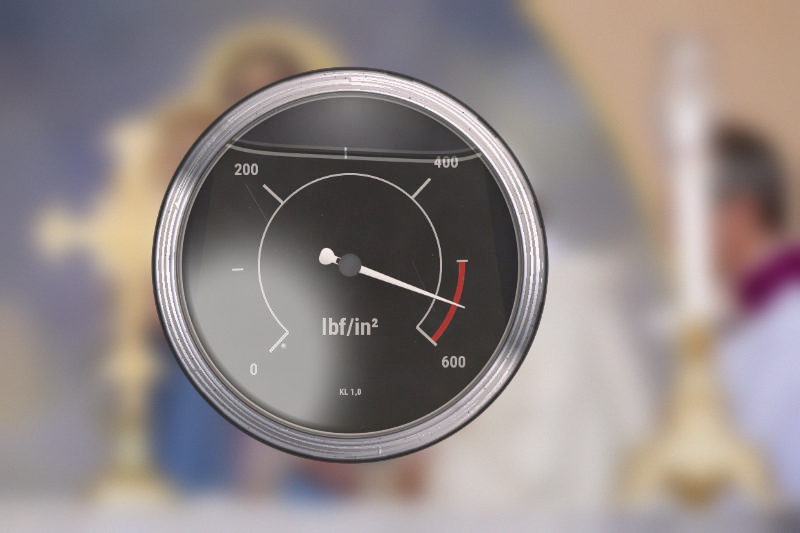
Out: 550psi
